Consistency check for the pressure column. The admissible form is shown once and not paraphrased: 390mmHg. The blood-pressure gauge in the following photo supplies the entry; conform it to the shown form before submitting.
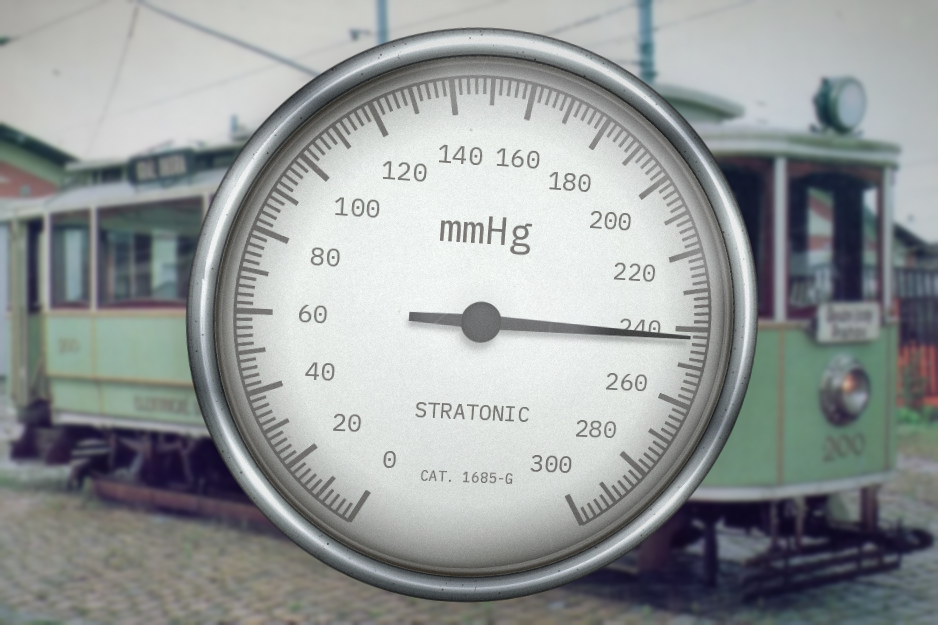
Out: 242mmHg
